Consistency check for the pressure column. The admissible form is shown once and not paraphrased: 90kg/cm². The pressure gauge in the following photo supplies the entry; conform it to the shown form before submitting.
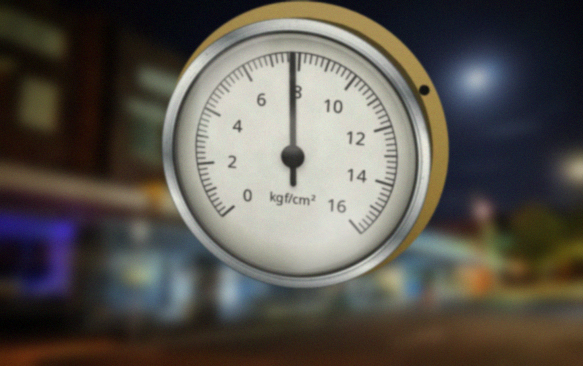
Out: 7.8kg/cm²
